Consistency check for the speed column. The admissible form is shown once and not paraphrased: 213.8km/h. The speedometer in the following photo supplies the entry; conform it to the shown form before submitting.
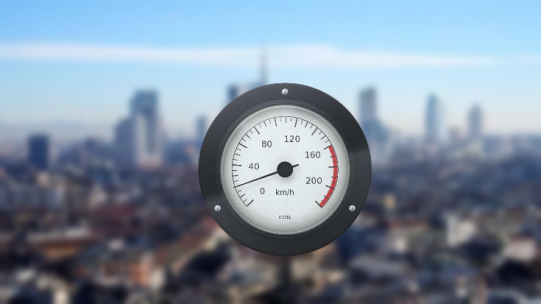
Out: 20km/h
